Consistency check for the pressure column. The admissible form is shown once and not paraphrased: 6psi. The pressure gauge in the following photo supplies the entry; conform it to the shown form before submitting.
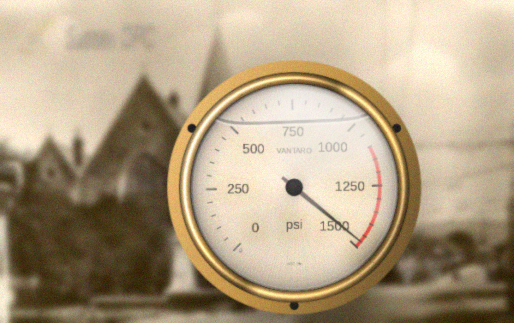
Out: 1475psi
